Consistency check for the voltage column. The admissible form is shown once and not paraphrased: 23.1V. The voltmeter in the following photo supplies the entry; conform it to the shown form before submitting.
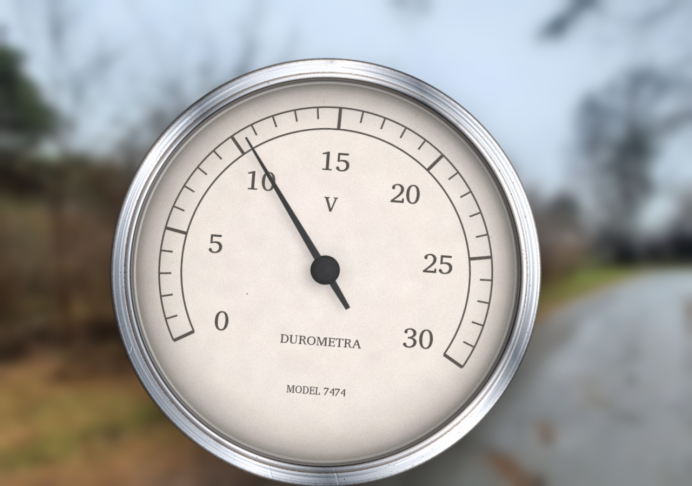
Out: 10.5V
